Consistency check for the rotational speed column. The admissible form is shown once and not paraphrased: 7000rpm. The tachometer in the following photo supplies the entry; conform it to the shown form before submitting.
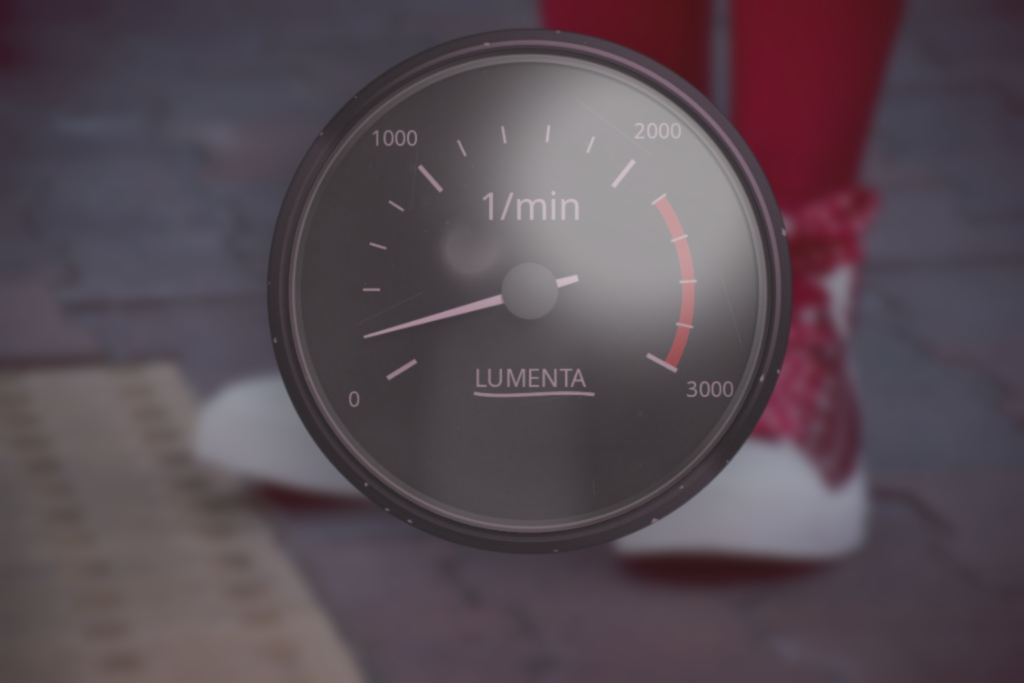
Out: 200rpm
